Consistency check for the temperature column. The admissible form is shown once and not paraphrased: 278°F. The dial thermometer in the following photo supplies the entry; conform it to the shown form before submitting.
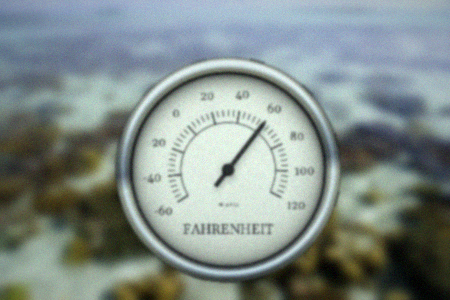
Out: 60°F
